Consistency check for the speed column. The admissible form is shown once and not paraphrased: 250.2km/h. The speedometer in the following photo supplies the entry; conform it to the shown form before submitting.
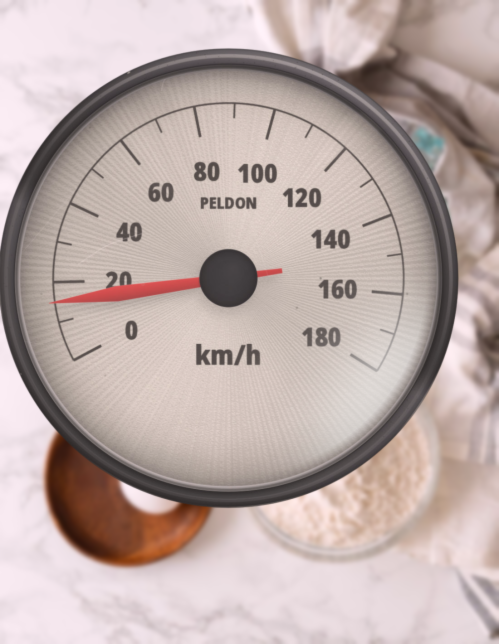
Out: 15km/h
